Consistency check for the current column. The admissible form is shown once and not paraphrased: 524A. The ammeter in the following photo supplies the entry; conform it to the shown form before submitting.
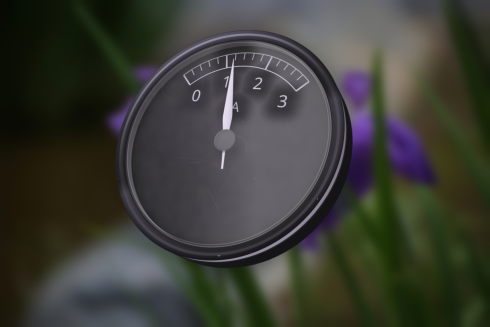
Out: 1.2A
